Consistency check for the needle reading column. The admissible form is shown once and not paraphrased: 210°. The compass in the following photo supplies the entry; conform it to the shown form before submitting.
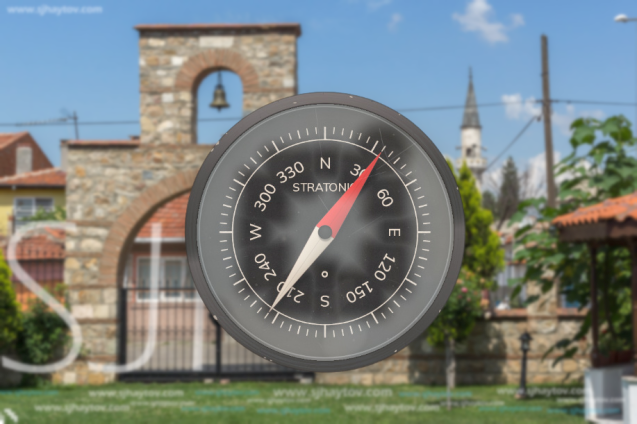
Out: 35°
